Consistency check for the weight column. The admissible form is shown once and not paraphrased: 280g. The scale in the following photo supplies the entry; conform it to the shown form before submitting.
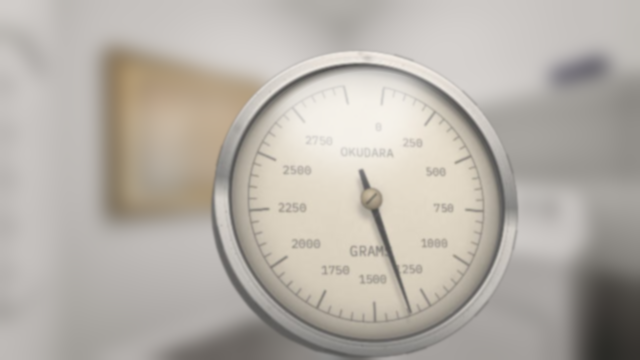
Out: 1350g
